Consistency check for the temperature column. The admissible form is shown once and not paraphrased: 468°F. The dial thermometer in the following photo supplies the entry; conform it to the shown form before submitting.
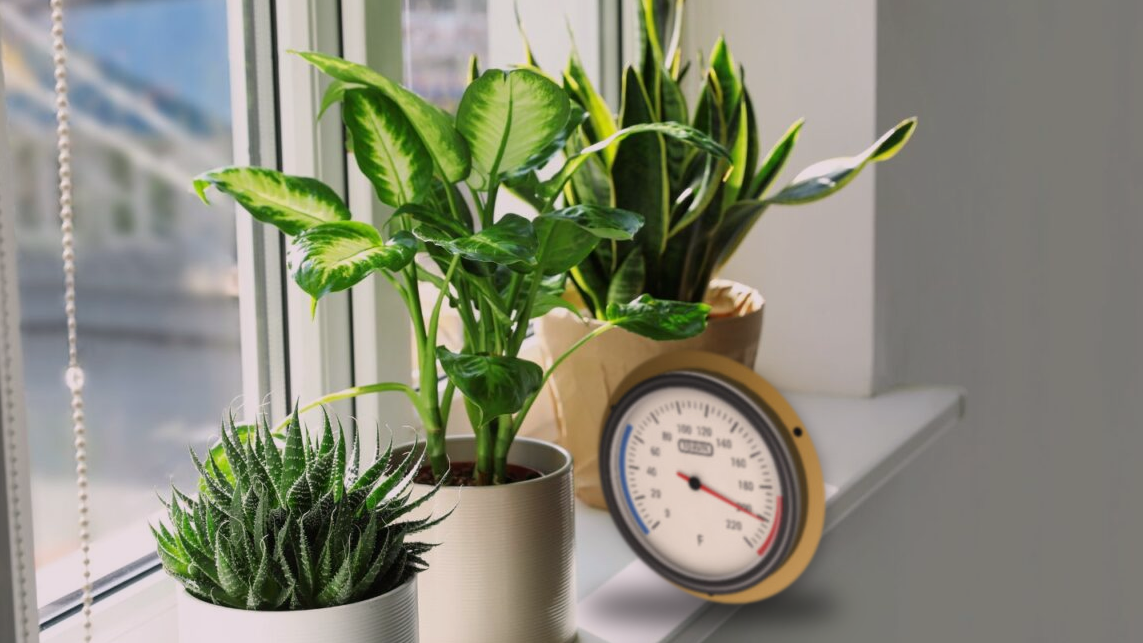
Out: 200°F
